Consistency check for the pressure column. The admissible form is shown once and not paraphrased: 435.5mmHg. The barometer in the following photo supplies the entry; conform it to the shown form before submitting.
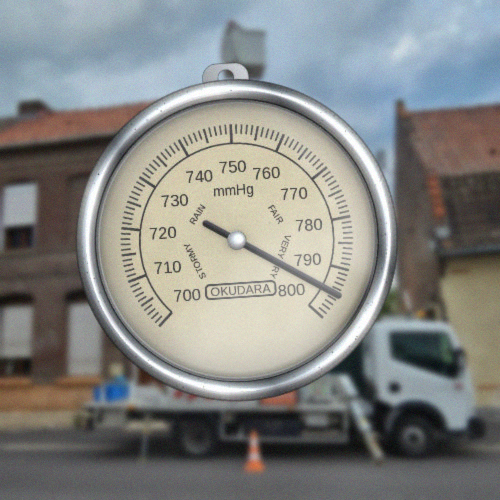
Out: 795mmHg
